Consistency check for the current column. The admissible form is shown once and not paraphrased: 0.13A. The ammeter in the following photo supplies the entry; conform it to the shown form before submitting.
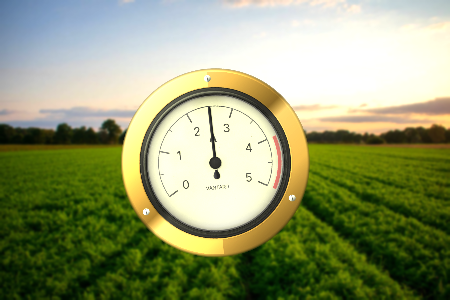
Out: 2.5A
